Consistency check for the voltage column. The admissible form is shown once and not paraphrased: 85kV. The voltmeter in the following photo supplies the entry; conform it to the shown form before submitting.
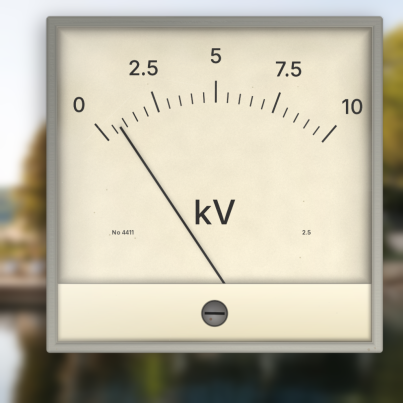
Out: 0.75kV
